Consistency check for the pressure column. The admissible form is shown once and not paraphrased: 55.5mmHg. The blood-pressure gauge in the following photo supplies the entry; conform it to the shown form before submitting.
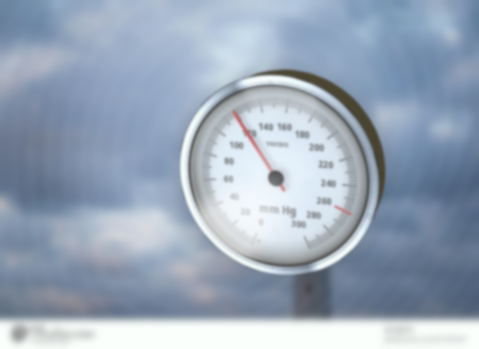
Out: 120mmHg
